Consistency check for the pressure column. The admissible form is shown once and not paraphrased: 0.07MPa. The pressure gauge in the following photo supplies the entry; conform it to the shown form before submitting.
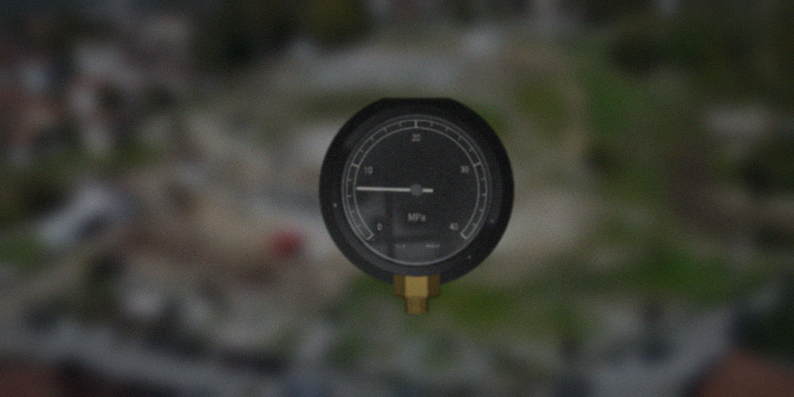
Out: 7MPa
